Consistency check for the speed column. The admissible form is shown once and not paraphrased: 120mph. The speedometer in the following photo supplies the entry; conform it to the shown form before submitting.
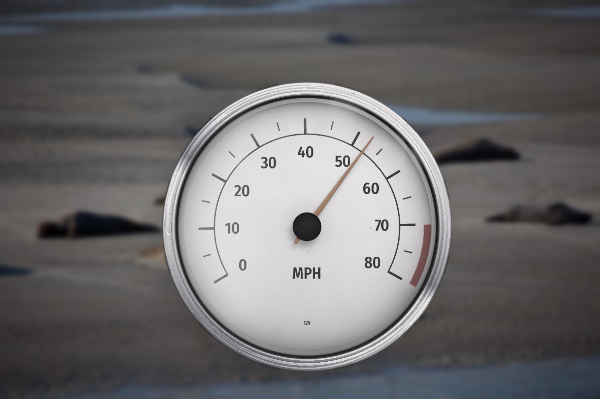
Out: 52.5mph
